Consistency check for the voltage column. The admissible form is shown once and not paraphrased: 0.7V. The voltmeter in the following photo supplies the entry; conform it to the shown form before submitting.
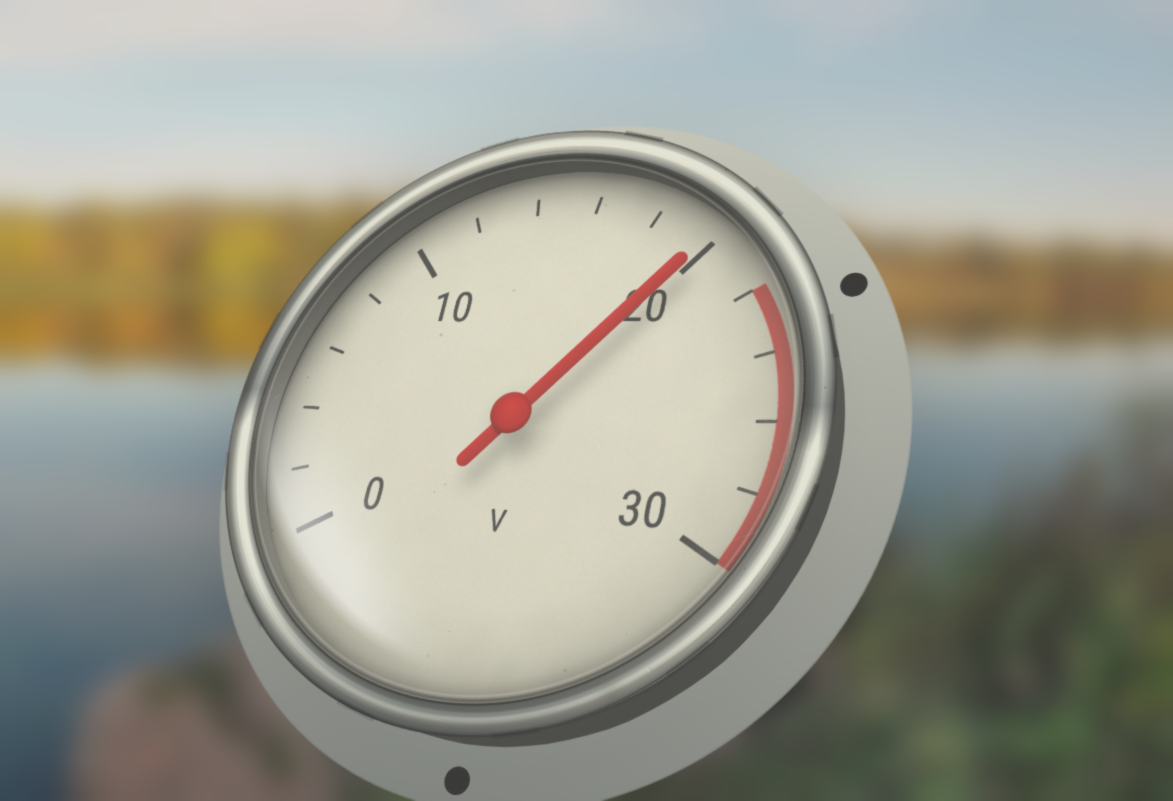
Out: 20V
